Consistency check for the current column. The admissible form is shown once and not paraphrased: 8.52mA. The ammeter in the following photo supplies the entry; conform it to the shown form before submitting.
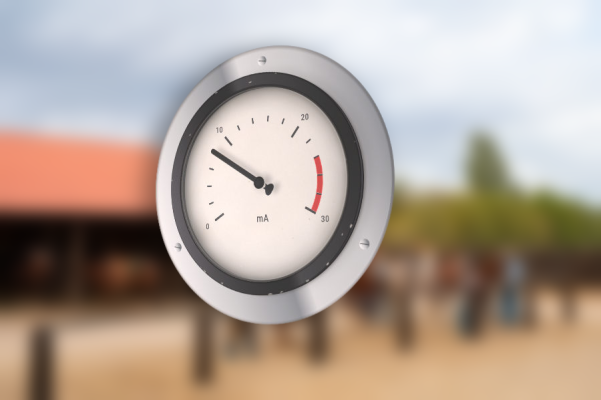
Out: 8mA
